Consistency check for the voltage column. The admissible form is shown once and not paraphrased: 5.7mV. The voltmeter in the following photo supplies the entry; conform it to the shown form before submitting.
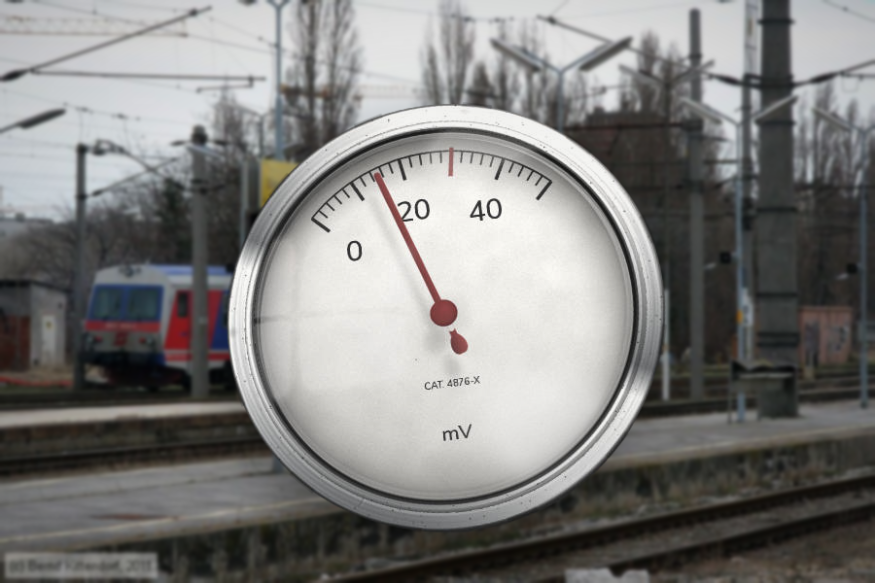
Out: 15mV
